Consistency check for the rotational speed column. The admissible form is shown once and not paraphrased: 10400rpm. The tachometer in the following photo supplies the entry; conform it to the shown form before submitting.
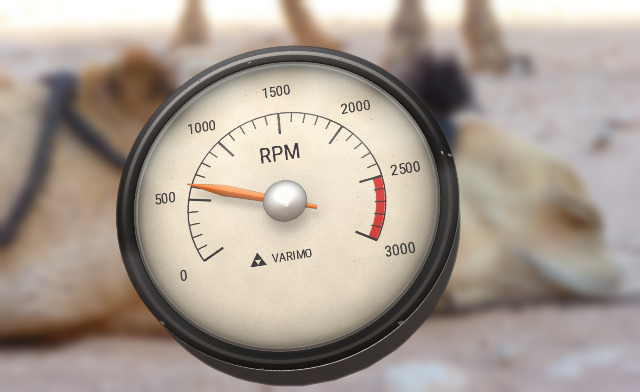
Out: 600rpm
